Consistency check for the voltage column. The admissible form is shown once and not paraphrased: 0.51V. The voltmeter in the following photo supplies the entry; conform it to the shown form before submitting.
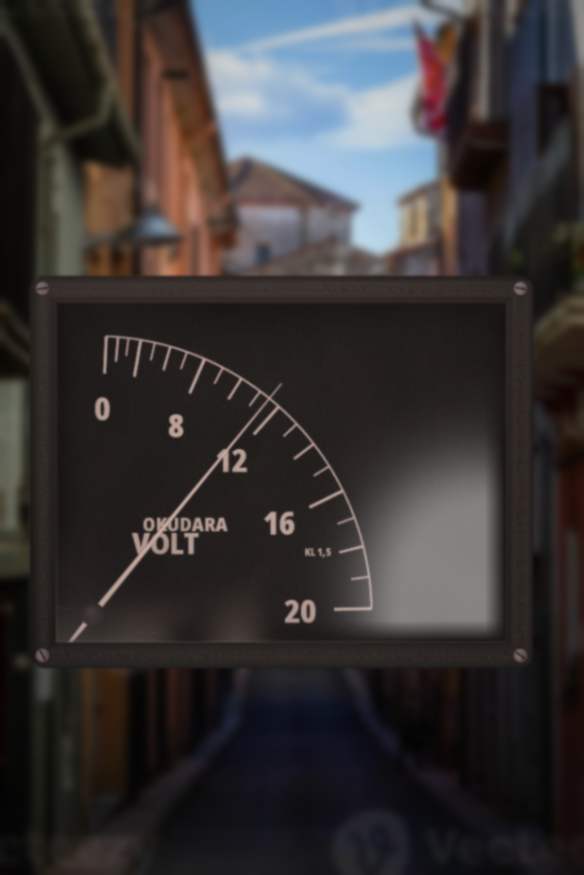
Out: 11.5V
